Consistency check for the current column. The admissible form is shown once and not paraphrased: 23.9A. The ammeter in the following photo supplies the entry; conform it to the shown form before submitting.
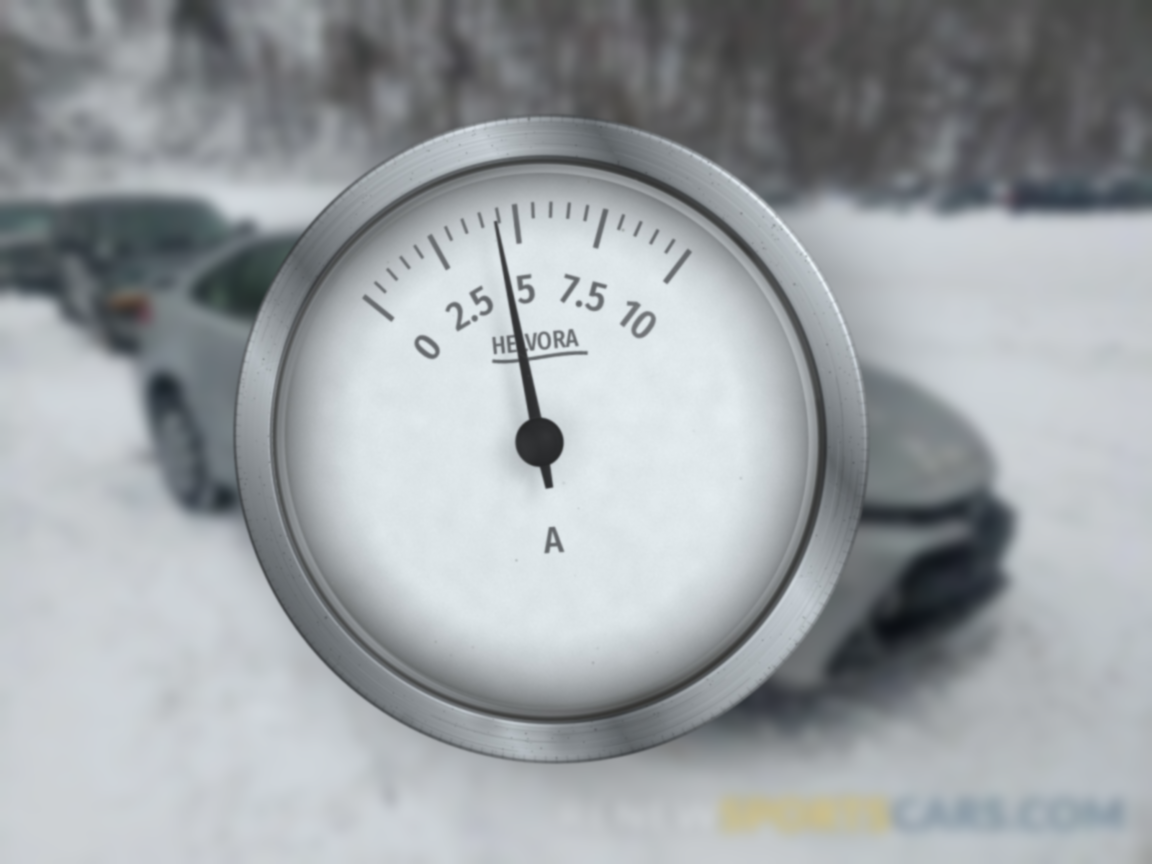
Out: 4.5A
